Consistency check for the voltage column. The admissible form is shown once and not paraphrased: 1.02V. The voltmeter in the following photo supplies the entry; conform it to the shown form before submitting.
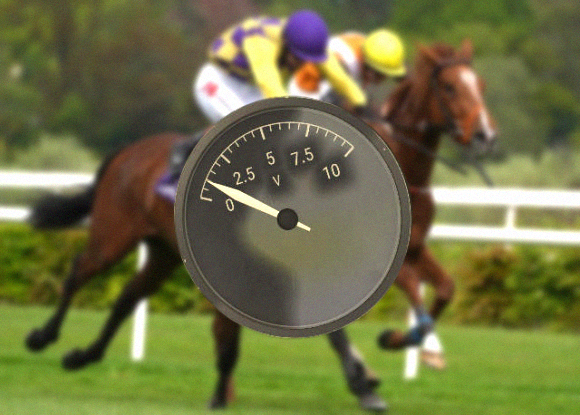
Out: 1V
